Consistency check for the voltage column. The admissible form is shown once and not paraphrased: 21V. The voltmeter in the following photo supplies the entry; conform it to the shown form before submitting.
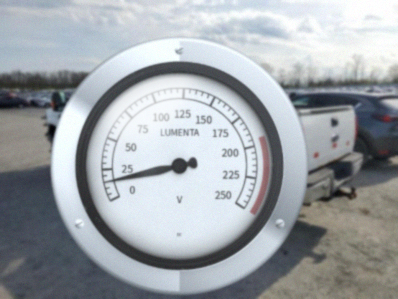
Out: 15V
